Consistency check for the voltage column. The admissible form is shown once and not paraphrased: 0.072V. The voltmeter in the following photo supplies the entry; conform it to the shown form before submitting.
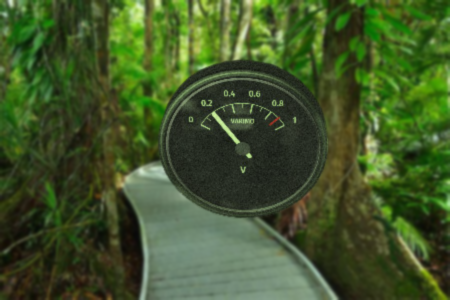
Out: 0.2V
